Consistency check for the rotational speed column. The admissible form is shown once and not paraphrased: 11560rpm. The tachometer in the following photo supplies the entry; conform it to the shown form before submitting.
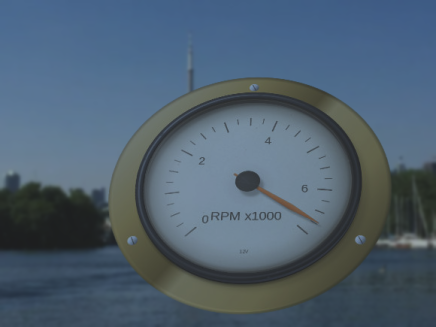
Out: 6750rpm
